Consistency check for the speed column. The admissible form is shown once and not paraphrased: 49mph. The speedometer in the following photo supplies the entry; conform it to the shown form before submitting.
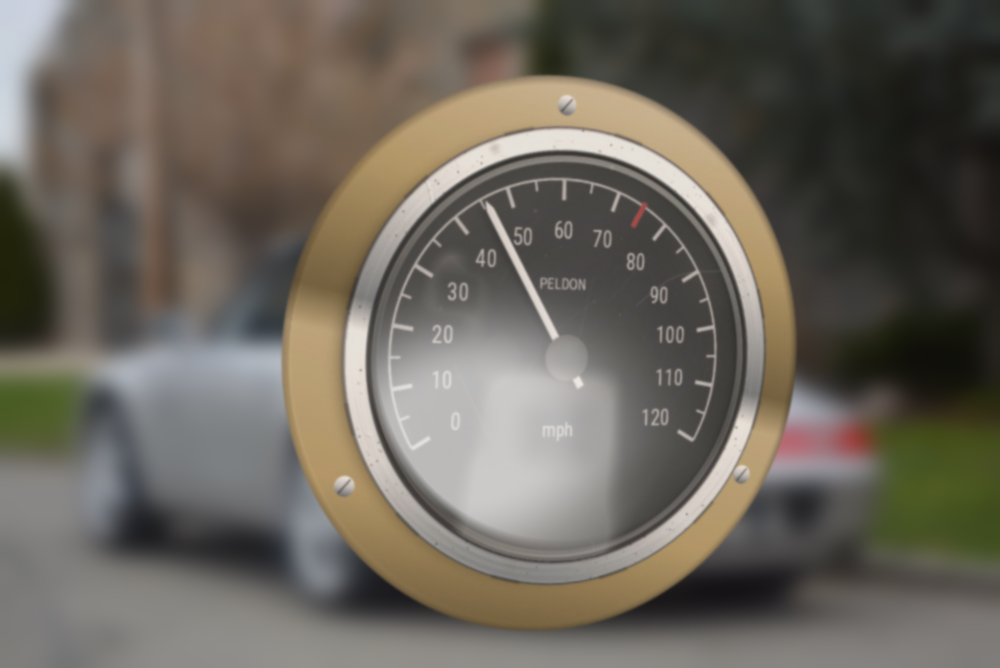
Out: 45mph
